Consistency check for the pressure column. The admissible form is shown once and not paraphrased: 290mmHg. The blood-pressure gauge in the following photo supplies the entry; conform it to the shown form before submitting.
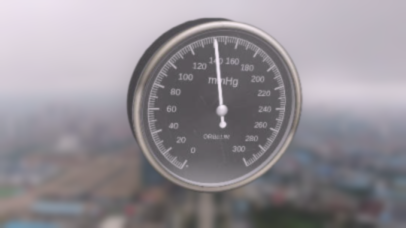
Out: 140mmHg
